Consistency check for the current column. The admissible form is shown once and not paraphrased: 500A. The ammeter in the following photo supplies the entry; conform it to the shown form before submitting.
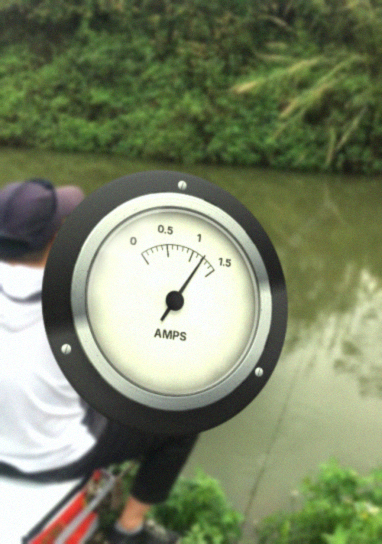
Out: 1.2A
